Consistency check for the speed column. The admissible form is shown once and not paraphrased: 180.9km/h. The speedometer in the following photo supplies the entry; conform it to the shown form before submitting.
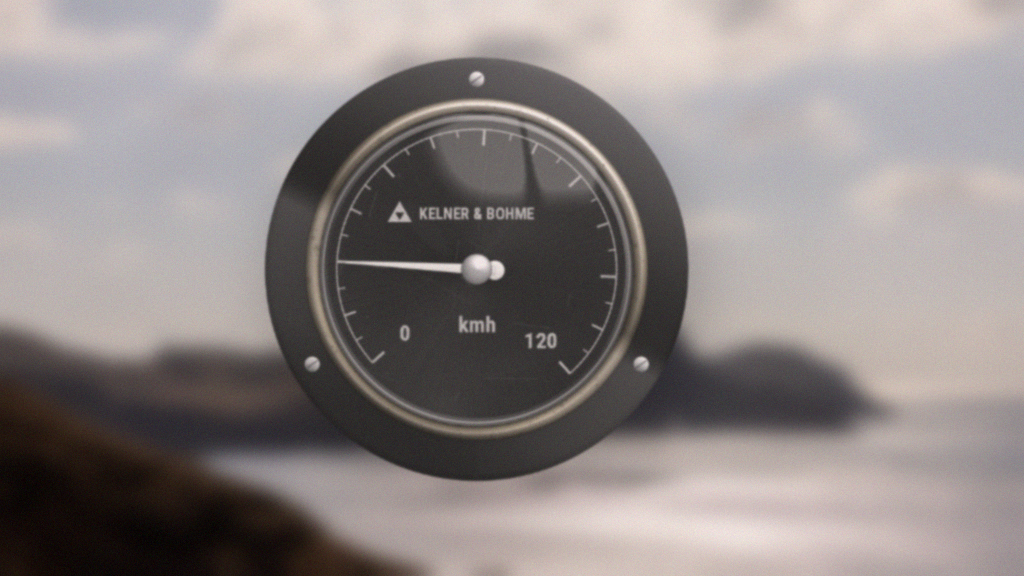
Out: 20km/h
